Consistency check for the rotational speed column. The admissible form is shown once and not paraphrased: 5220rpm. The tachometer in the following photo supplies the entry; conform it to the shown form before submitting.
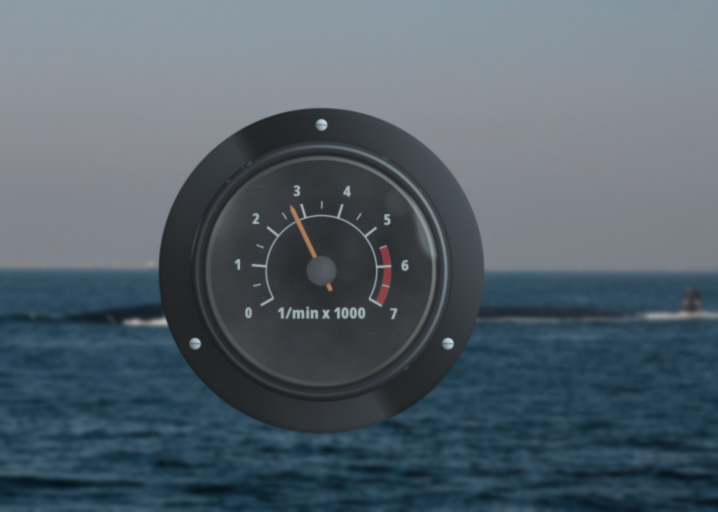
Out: 2750rpm
